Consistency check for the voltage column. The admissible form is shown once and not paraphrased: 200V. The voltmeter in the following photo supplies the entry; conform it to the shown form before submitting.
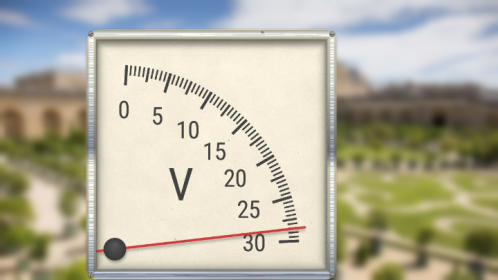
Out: 28.5V
